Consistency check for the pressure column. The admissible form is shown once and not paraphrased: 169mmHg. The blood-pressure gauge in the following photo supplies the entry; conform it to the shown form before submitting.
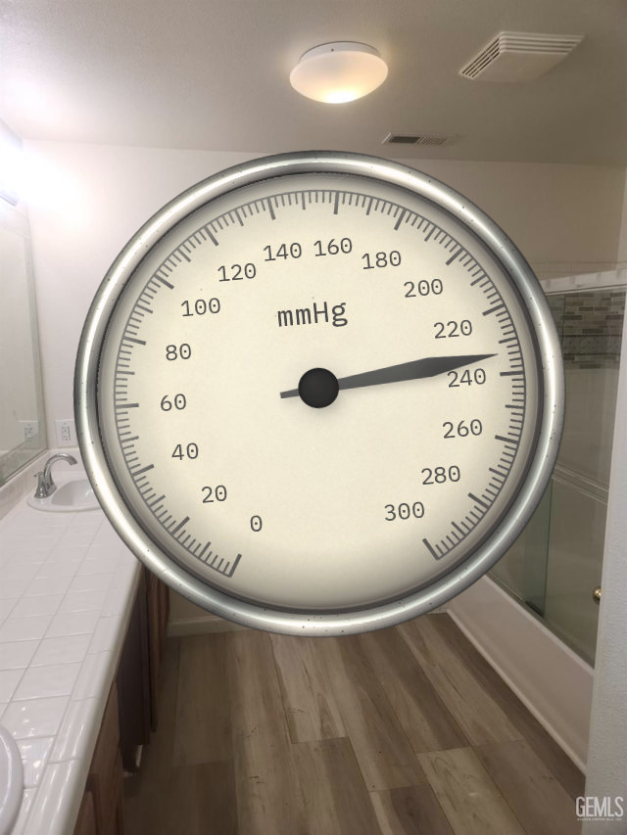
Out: 234mmHg
